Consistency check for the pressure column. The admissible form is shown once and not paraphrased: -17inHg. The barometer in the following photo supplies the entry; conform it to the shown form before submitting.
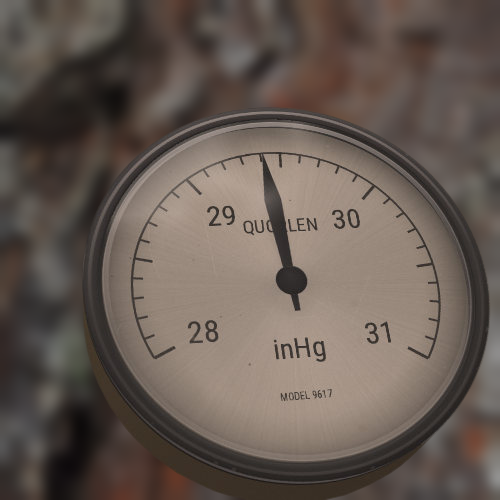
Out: 29.4inHg
